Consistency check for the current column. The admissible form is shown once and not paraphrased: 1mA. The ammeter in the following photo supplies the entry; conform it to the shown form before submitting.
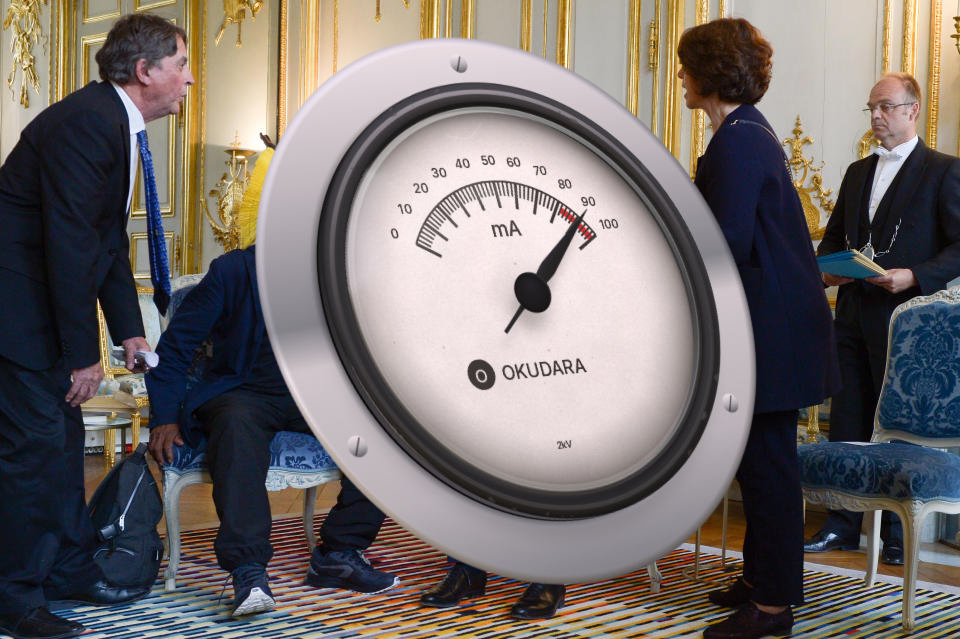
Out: 90mA
